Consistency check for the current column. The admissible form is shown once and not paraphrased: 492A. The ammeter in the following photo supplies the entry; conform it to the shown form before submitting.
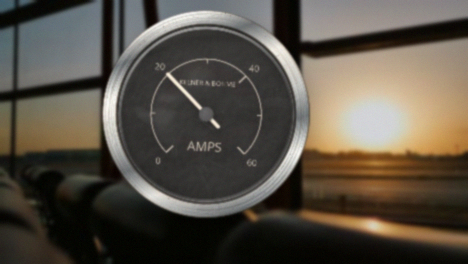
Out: 20A
